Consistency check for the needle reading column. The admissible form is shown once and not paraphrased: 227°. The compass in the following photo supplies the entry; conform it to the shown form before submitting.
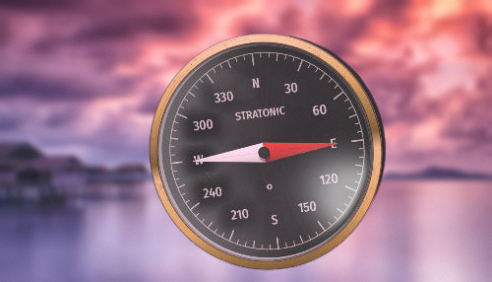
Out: 90°
